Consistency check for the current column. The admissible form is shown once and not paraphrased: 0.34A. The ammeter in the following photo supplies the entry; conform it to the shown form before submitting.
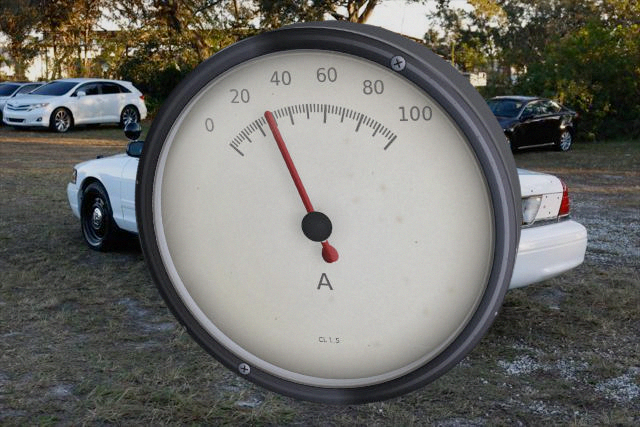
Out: 30A
